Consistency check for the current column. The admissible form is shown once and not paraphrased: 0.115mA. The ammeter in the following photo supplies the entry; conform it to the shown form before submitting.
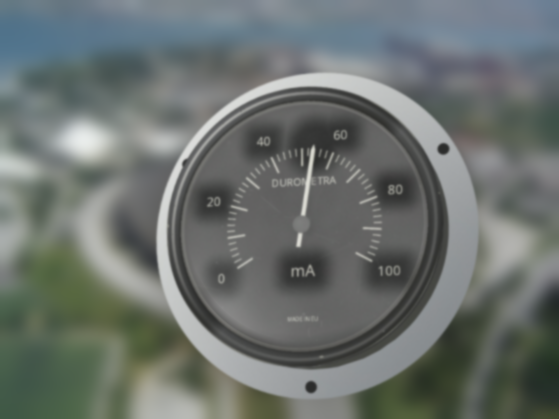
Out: 54mA
